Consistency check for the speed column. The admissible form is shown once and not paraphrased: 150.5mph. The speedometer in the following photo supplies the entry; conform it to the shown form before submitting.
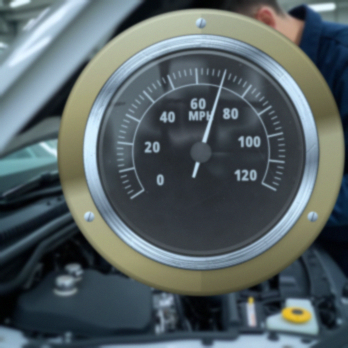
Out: 70mph
